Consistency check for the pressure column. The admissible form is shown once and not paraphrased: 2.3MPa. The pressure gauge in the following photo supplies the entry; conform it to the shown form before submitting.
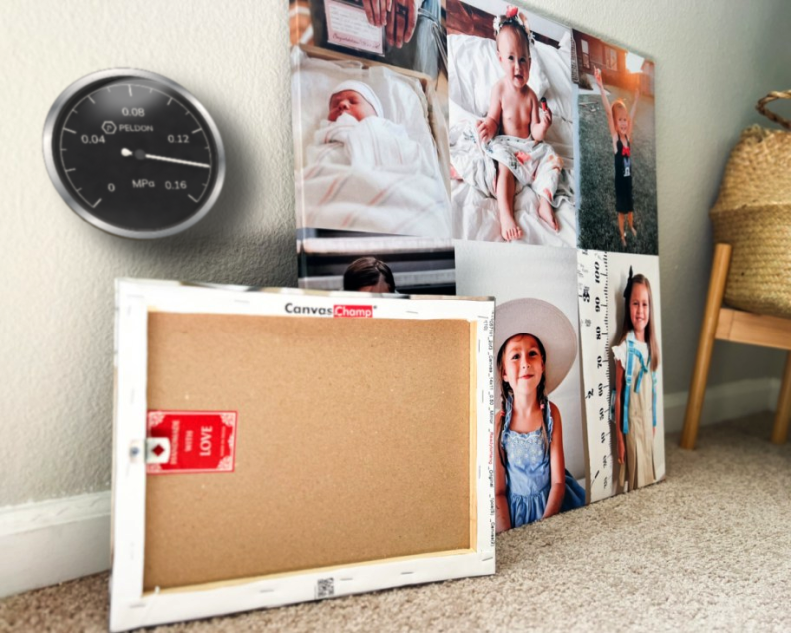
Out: 0.14MPa
